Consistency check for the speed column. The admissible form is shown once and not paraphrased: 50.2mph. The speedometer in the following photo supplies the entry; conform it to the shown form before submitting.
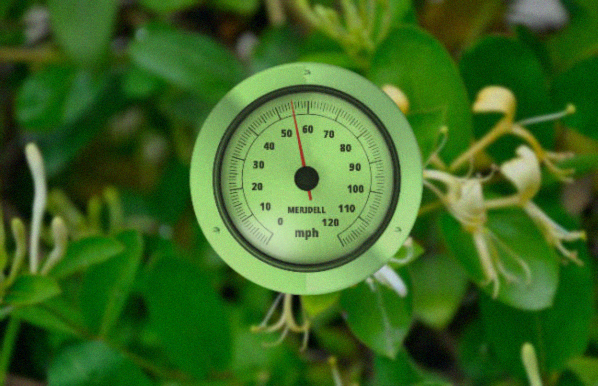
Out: 55mph
